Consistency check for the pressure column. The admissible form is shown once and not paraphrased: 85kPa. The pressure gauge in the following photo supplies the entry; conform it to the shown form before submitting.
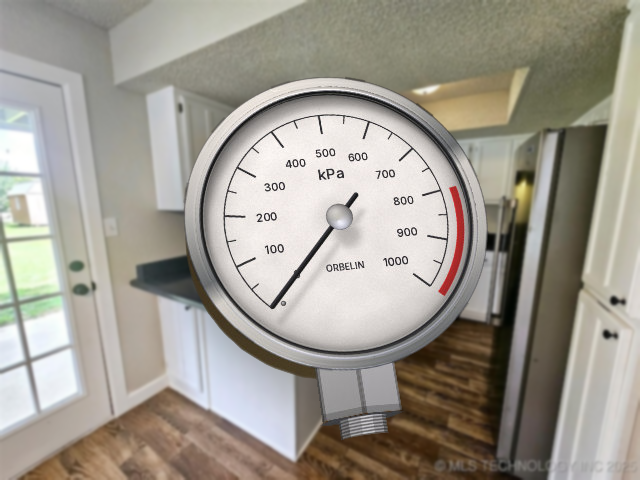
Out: 0kPa
